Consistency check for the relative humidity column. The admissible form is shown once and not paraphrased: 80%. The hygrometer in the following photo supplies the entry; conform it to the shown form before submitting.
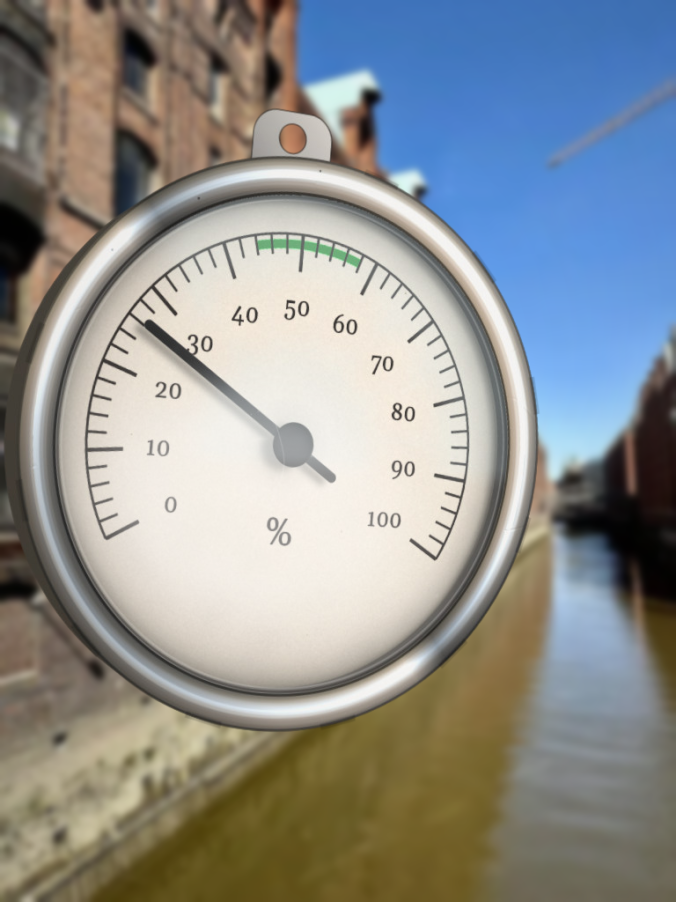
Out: 26%
